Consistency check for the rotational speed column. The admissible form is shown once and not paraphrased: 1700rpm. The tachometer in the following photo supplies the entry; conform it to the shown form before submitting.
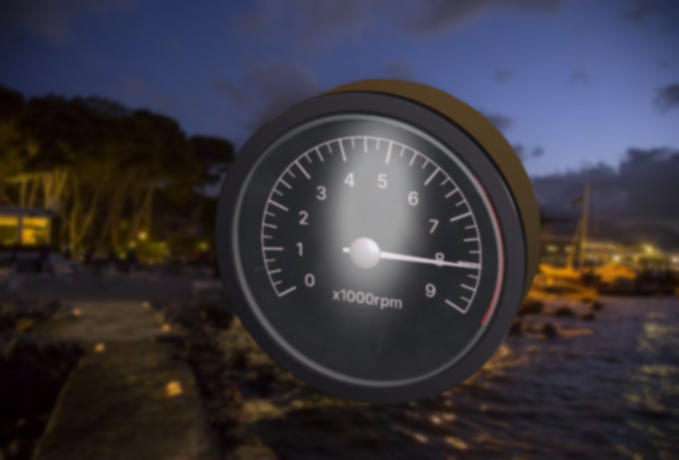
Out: 8000rpm
